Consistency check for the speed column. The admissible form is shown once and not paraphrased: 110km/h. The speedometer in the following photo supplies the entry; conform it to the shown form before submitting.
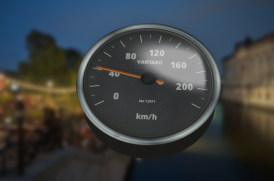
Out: 40km/h
